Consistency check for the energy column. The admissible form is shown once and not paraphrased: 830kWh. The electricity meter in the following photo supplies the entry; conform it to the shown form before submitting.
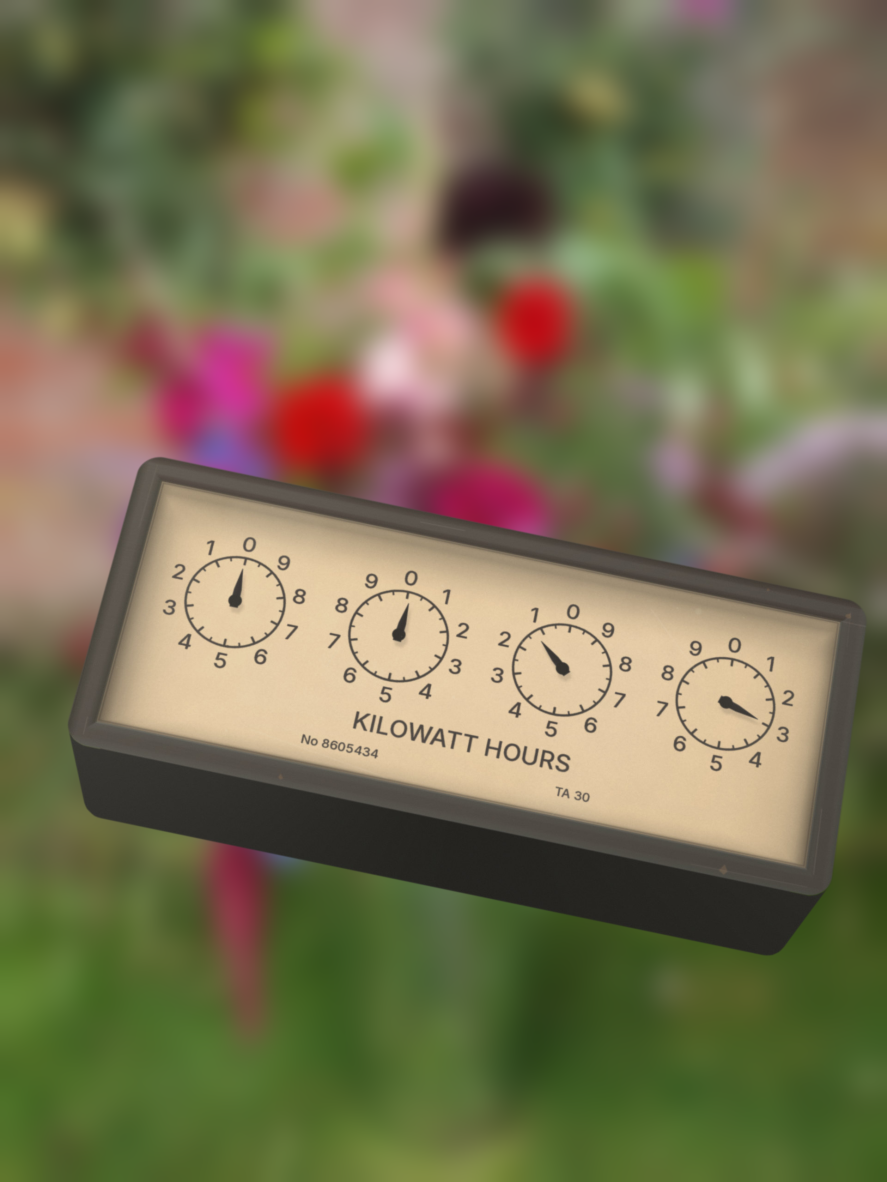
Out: 13kWh
